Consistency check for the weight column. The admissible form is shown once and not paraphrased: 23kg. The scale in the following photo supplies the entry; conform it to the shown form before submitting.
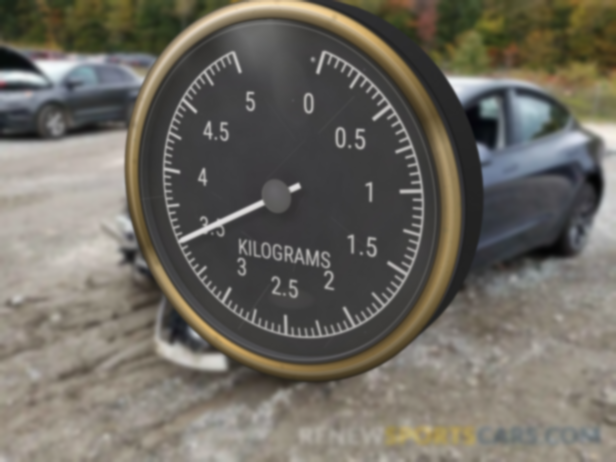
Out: 3.5kg
